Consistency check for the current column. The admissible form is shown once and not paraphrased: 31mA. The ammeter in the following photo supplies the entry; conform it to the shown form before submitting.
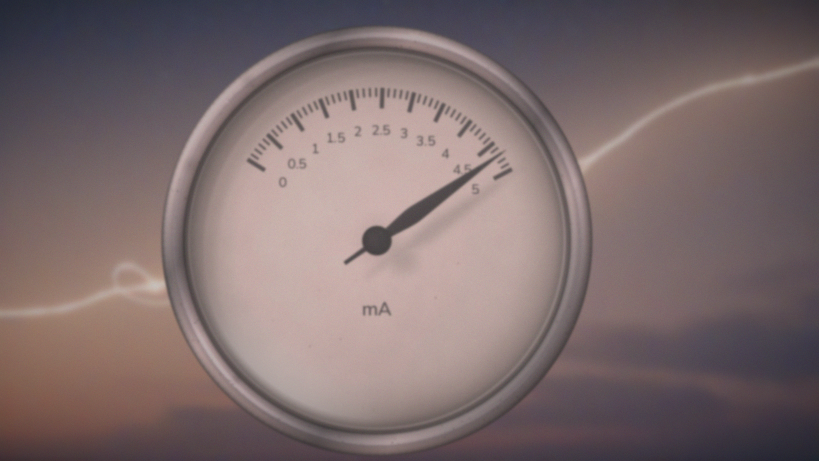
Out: 4.7mA
